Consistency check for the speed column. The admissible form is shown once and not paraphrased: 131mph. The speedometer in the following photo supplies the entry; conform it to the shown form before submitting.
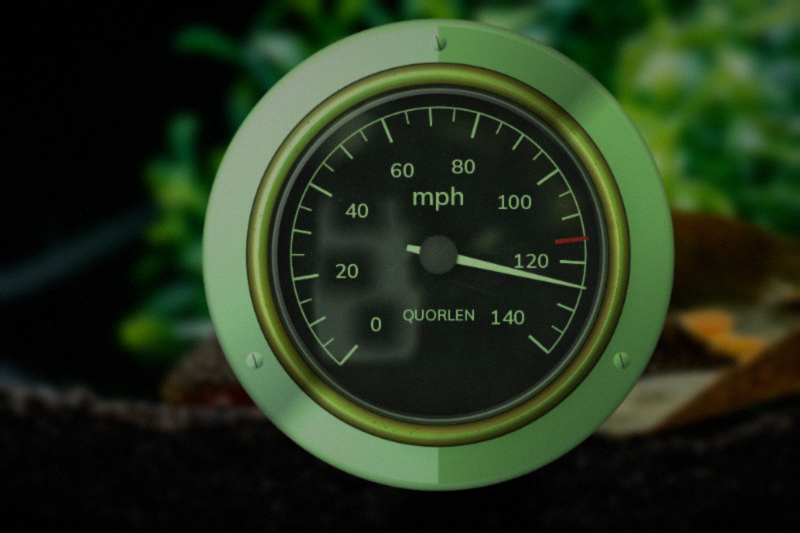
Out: 125mph
